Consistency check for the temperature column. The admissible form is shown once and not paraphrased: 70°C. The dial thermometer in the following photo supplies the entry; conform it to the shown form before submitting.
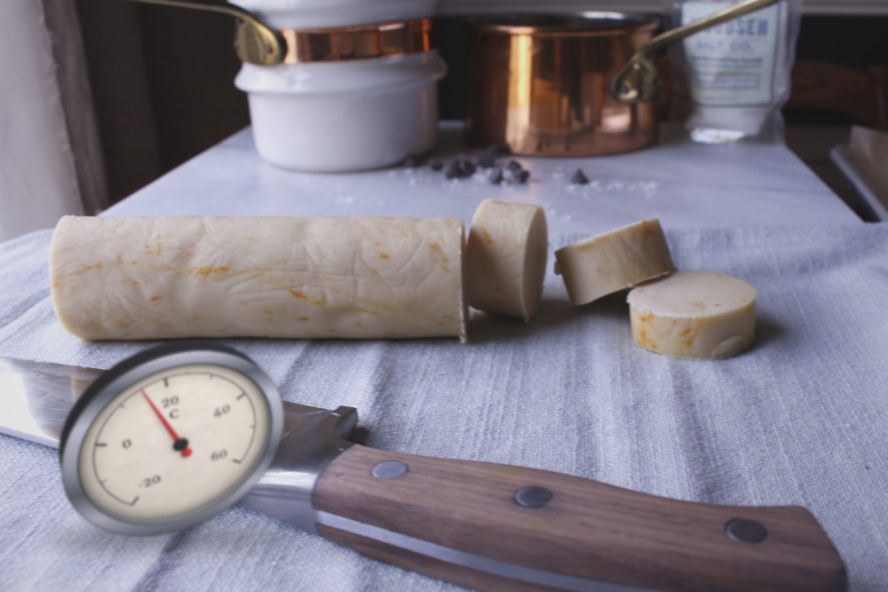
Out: 15°C
